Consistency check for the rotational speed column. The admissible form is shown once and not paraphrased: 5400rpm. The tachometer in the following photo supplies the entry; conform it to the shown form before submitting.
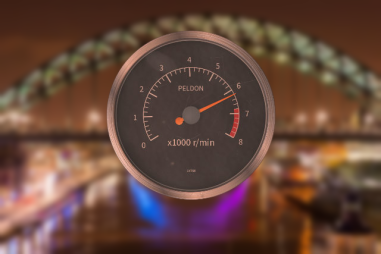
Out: 6200rpm
